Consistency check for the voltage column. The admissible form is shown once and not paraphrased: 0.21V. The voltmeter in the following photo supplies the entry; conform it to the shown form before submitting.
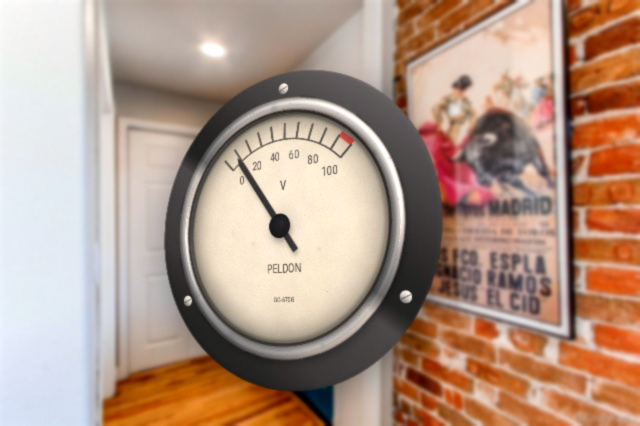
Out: 10V
